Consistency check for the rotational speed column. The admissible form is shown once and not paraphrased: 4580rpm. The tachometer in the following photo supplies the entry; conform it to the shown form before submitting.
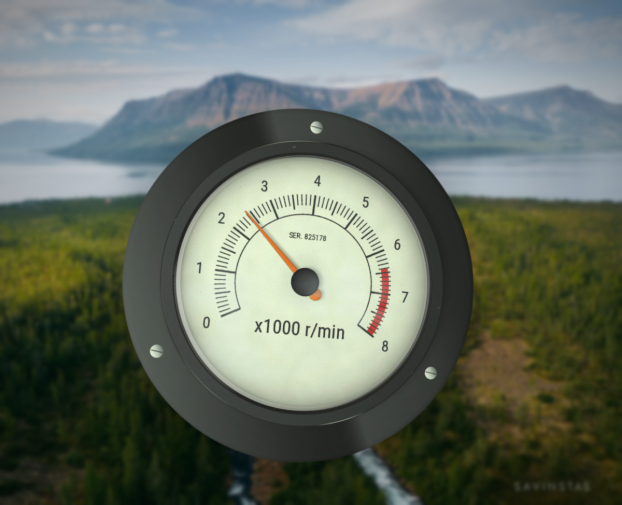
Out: 2400rpm
